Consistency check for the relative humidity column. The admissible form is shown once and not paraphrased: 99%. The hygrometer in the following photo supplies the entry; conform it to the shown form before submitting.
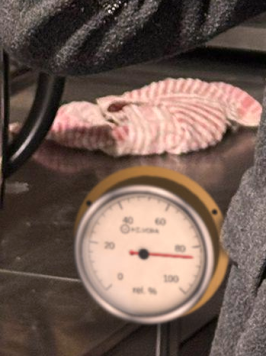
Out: 84%
